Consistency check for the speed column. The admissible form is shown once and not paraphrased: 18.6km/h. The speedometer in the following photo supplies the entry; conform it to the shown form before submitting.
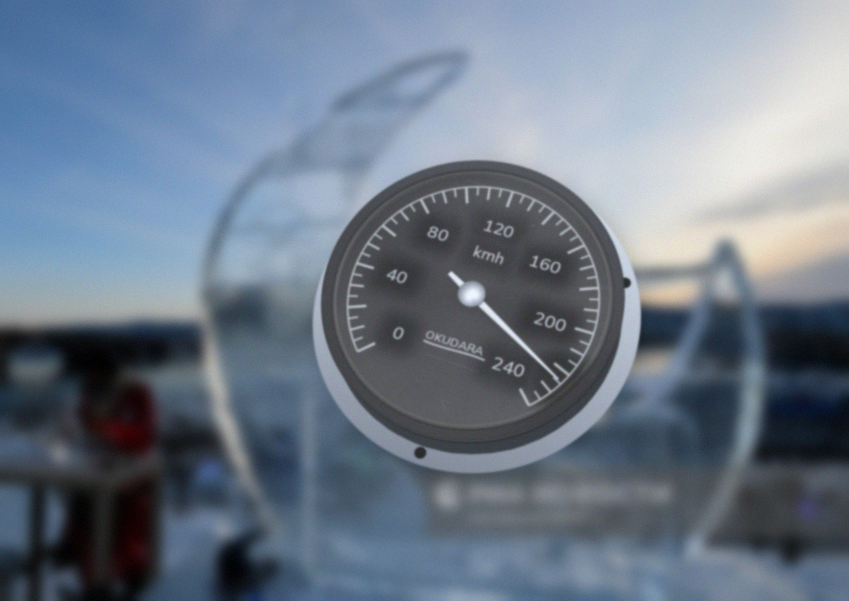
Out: 225km/h
